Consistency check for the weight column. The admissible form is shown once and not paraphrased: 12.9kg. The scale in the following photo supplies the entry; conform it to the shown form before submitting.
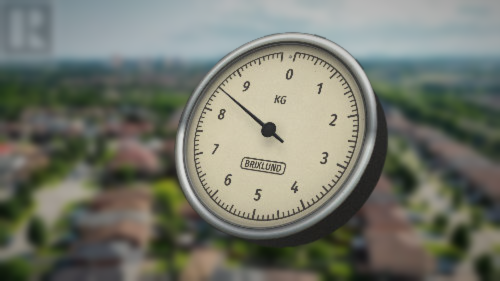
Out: 8.5kg
